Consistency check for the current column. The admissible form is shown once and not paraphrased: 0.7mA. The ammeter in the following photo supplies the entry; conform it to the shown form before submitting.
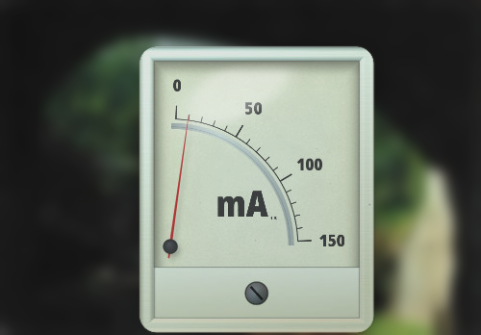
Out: 10mA
